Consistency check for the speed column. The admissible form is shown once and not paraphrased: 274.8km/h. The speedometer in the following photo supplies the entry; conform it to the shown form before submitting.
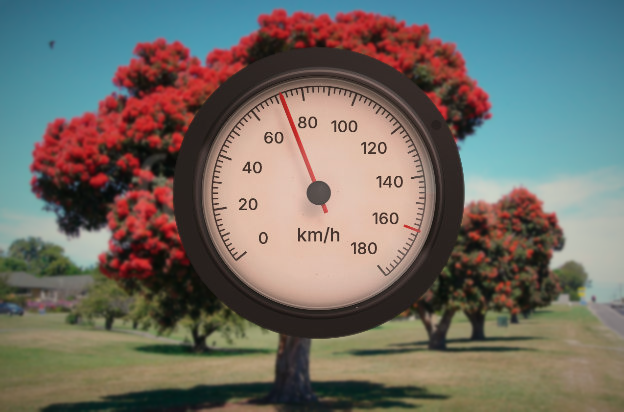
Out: 72km/h
